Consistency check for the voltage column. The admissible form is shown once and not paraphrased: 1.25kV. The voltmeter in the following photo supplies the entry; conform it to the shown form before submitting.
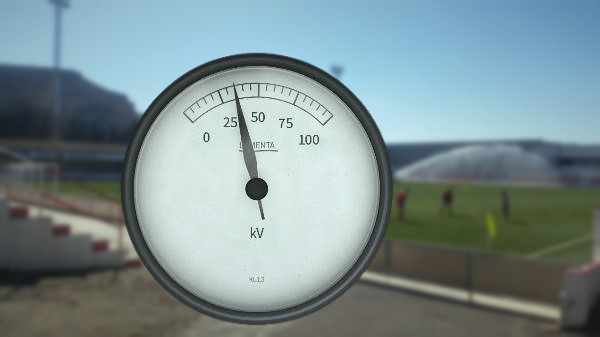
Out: 35kV
